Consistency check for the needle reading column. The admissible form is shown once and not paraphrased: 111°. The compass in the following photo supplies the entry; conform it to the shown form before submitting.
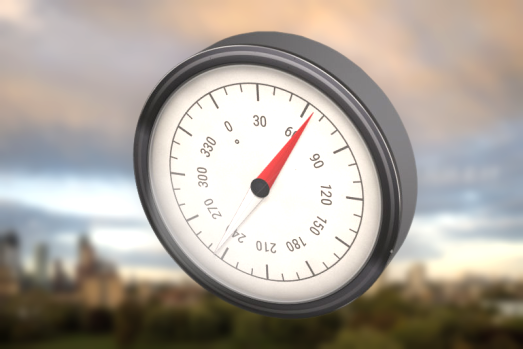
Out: 65°
